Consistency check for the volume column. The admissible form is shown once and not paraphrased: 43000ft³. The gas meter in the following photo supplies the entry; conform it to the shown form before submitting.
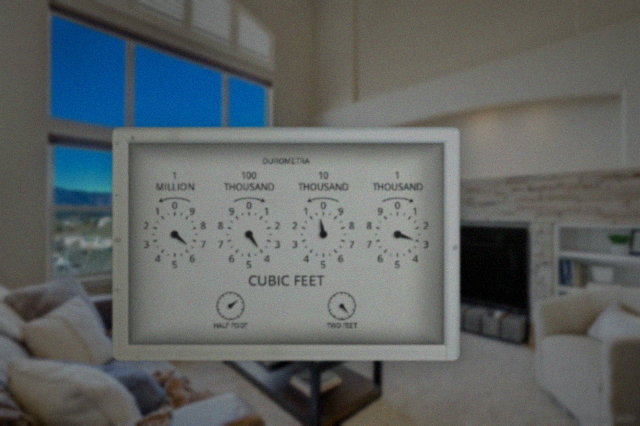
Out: 640300ft³
